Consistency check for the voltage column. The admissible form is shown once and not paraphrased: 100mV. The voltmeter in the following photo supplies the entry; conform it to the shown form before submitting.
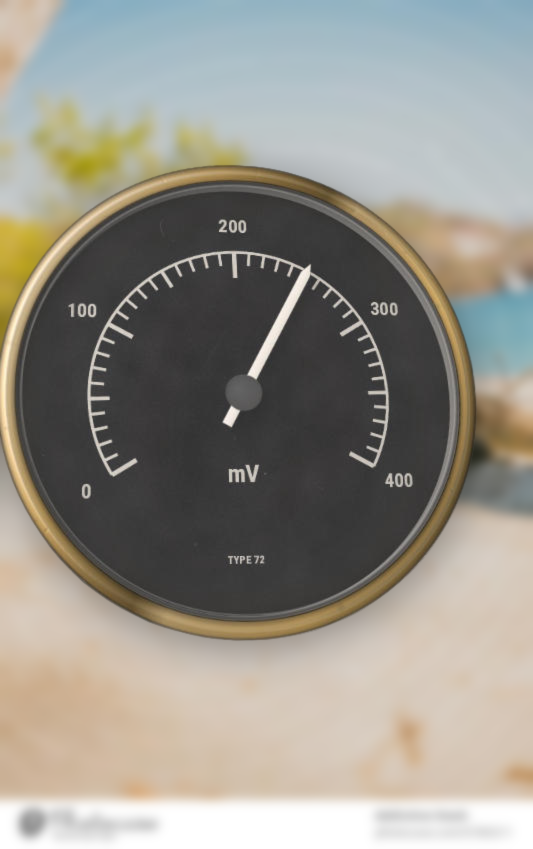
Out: 250mV
